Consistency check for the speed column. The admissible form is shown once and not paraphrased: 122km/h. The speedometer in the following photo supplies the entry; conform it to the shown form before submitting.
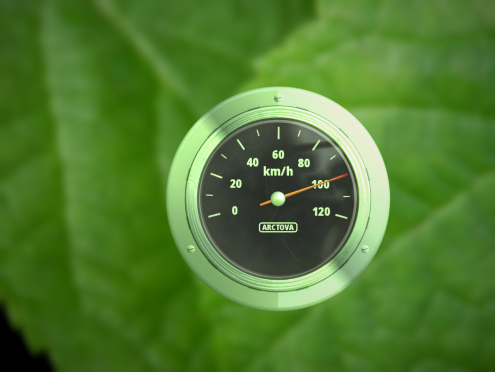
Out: 100km/h
